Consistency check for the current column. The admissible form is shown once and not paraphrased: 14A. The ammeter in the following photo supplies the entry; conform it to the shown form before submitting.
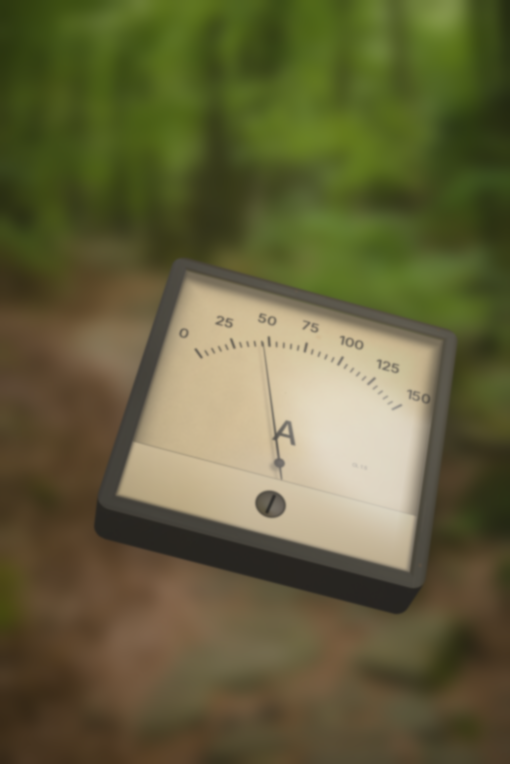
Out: 45A
